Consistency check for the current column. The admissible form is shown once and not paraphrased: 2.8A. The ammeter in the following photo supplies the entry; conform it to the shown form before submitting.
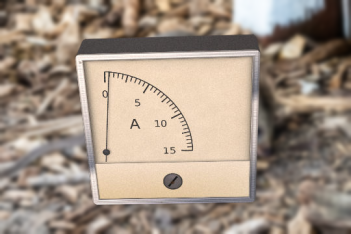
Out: 0.5A
